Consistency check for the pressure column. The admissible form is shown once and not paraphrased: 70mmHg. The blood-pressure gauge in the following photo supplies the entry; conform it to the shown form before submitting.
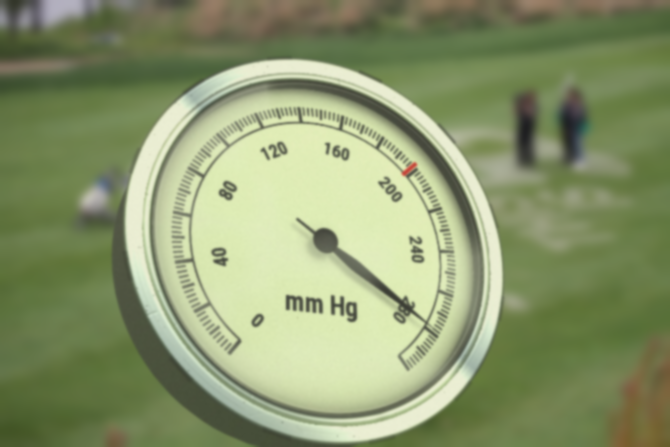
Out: 280mmHg
